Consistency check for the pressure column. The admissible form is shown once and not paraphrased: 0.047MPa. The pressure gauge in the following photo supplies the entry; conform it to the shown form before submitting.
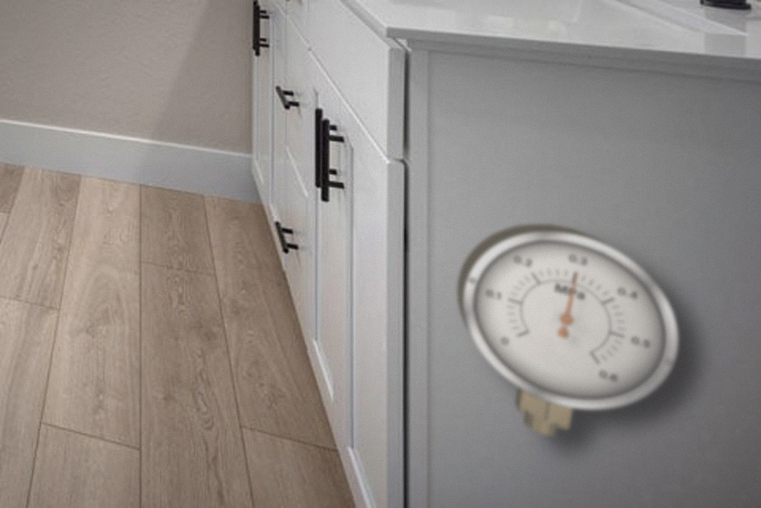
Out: 0.3MPa
